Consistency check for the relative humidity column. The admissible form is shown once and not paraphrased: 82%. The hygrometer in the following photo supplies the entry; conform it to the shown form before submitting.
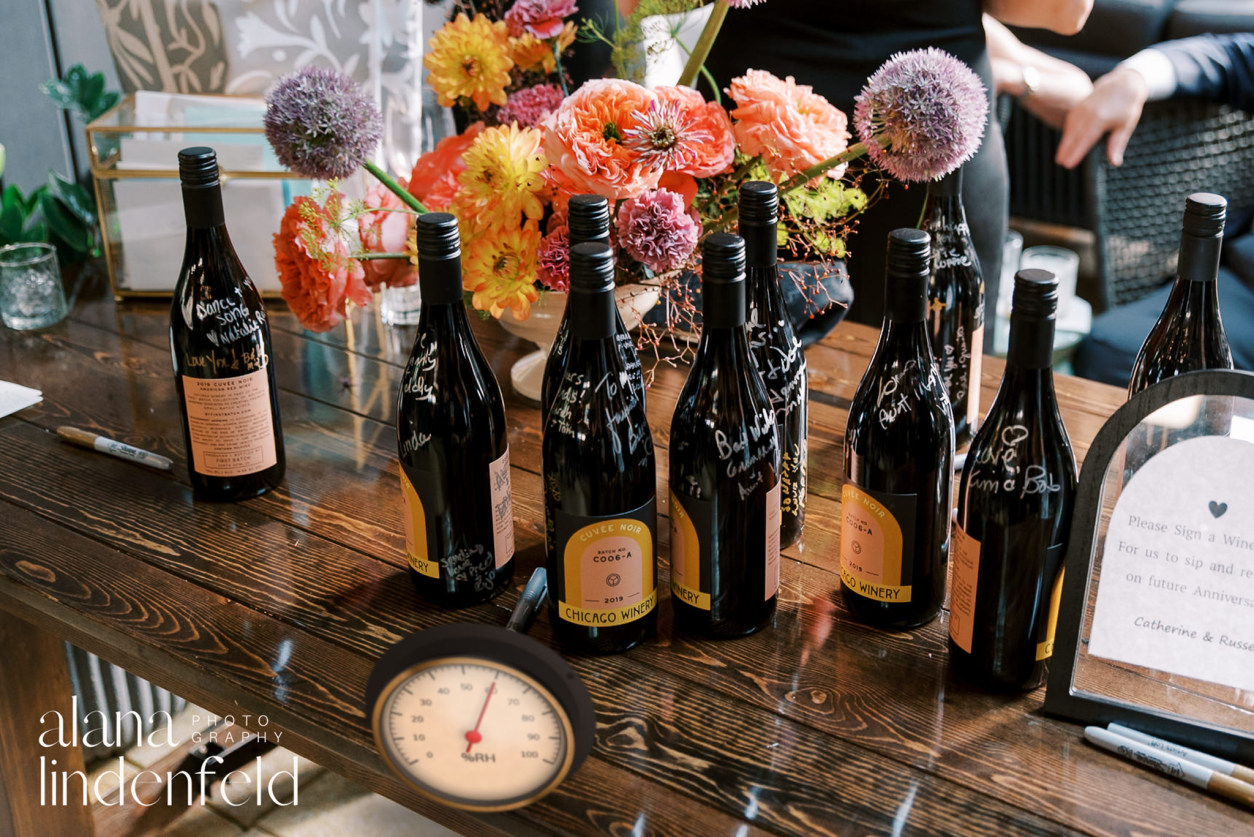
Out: 60%
